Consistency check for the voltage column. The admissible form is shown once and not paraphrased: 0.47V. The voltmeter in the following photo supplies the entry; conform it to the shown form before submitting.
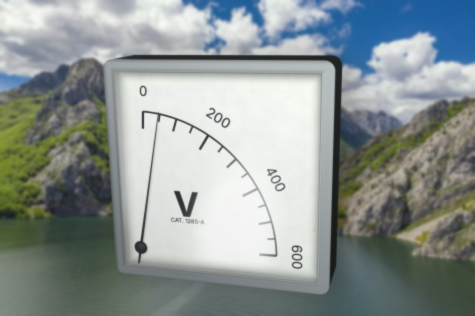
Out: 50V
